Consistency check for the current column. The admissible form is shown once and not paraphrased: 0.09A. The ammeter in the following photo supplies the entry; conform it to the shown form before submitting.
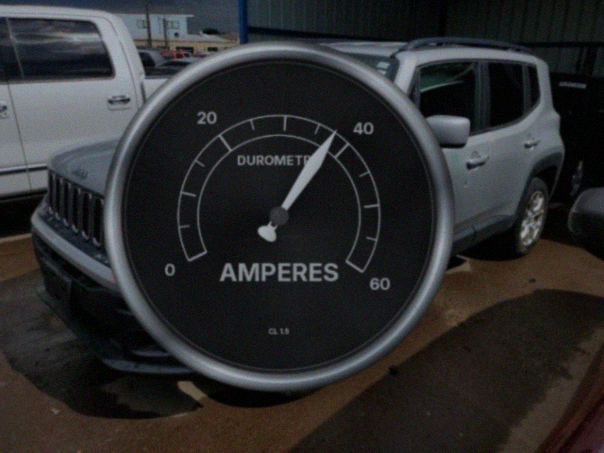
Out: 37.5A
